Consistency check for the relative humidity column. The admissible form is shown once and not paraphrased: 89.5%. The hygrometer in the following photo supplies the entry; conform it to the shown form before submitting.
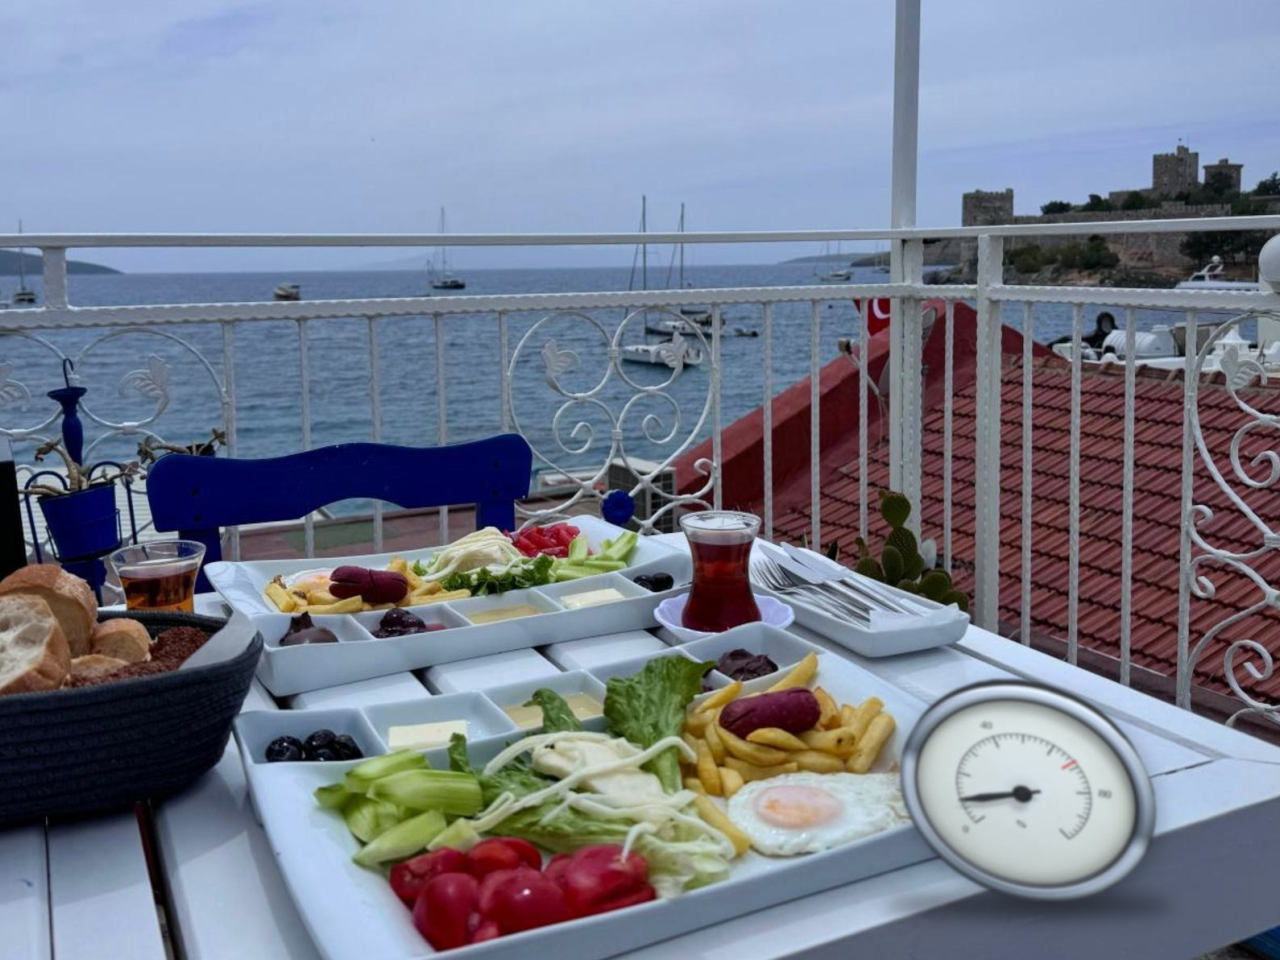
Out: 10%
